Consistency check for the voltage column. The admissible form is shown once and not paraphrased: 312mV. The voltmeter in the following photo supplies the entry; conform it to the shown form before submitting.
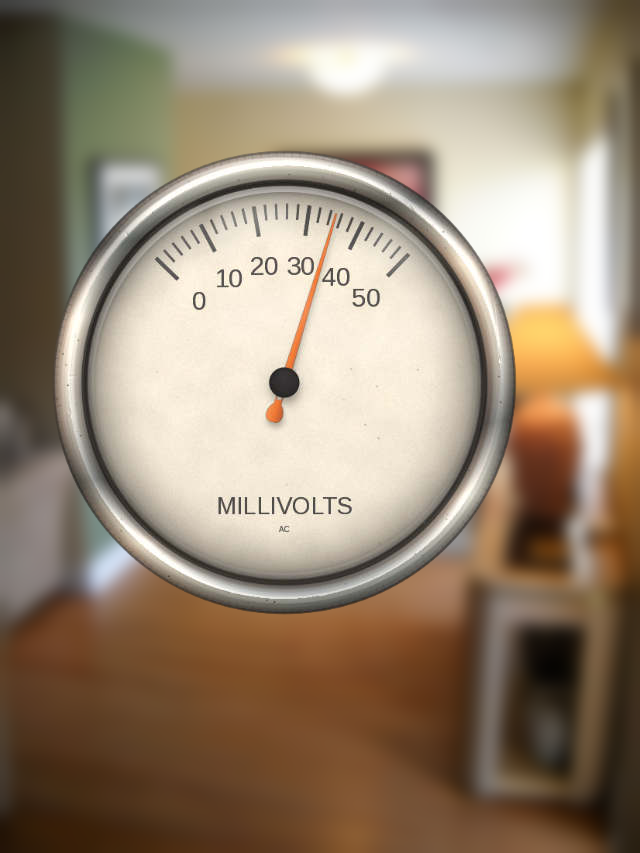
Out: 35mV
